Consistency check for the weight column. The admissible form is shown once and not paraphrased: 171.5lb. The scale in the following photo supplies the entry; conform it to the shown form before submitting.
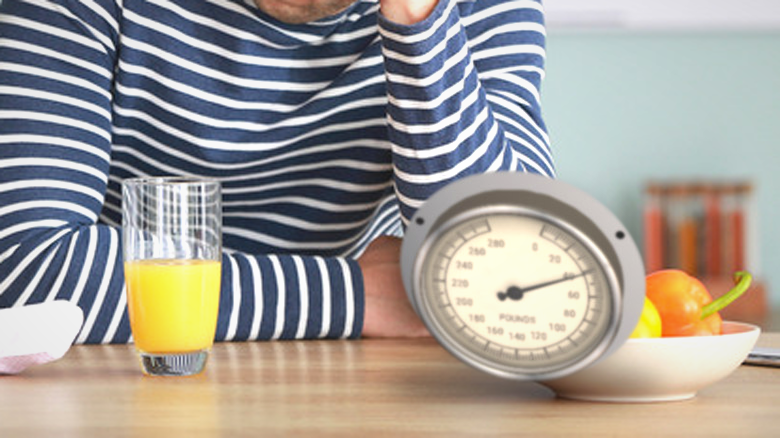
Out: 40lb
